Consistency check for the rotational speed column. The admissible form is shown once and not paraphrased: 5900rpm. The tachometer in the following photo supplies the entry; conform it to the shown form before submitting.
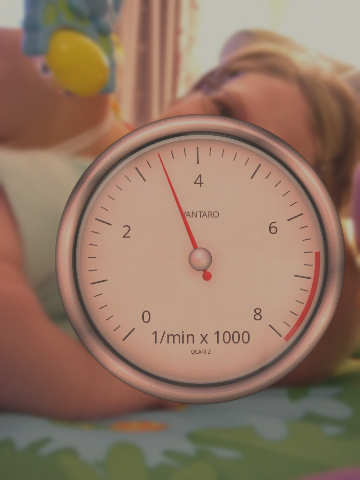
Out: 3400rpm
